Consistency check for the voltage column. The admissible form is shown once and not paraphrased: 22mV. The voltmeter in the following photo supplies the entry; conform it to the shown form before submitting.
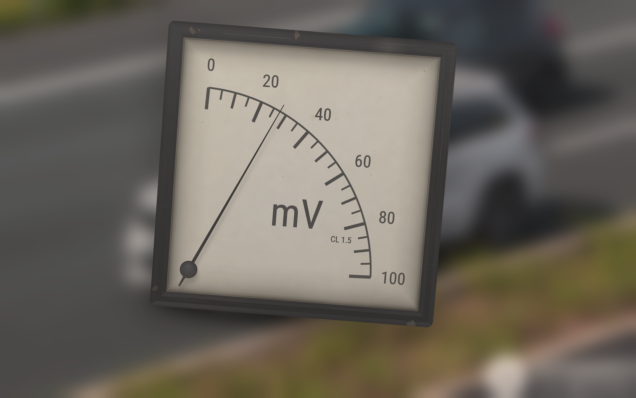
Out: 27.5mV
